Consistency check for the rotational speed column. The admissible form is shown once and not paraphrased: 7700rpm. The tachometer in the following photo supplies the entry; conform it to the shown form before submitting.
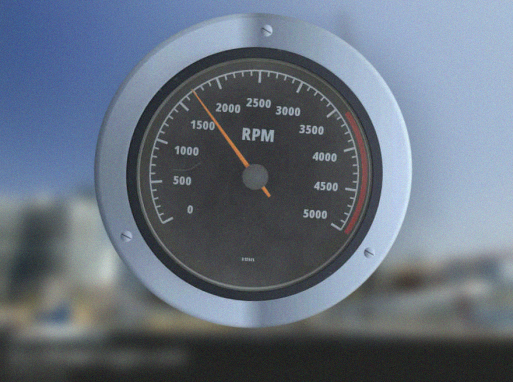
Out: 1700rpm
